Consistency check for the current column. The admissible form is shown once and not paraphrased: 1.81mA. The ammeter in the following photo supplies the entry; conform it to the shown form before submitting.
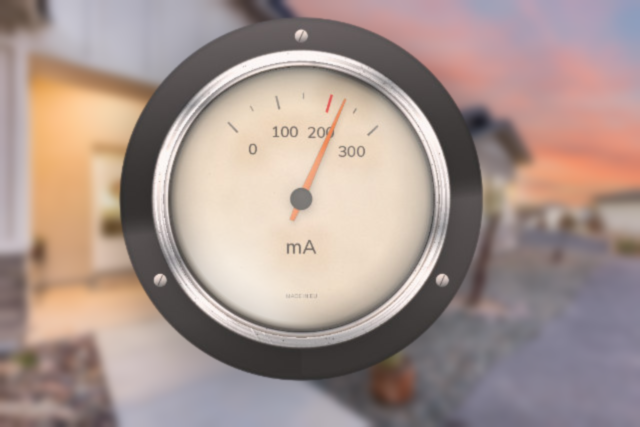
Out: 225mA
